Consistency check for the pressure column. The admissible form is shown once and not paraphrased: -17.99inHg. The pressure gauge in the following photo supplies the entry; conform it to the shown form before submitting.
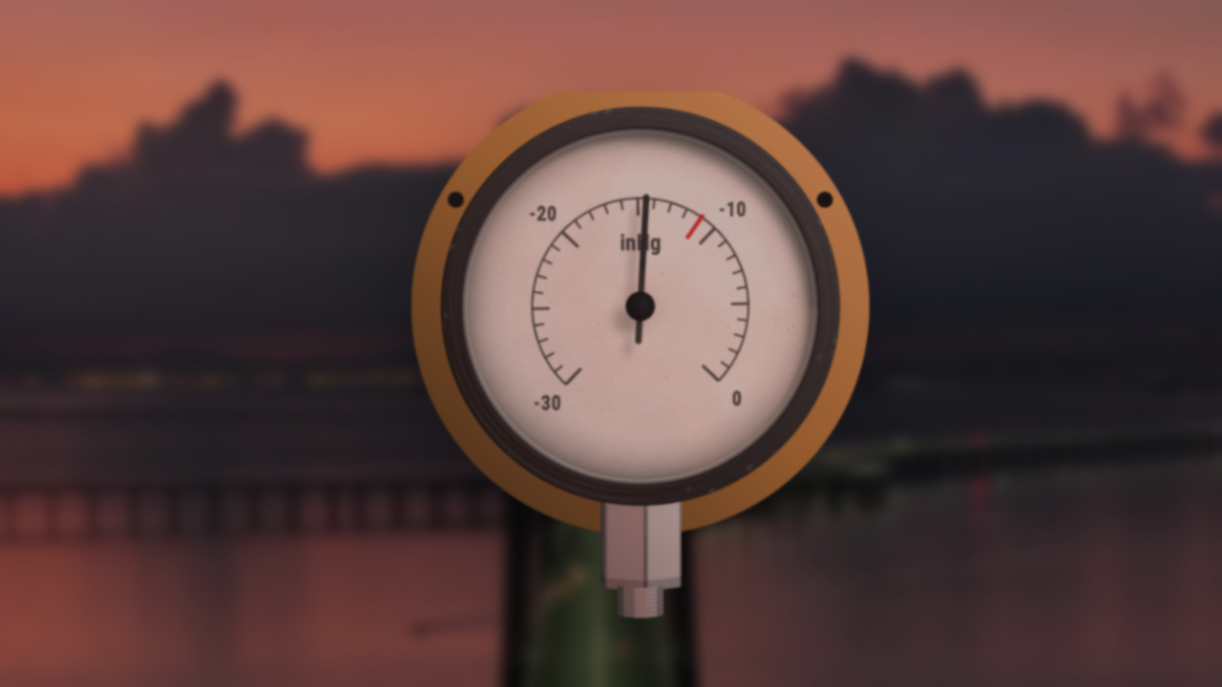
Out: -14.5inHg
